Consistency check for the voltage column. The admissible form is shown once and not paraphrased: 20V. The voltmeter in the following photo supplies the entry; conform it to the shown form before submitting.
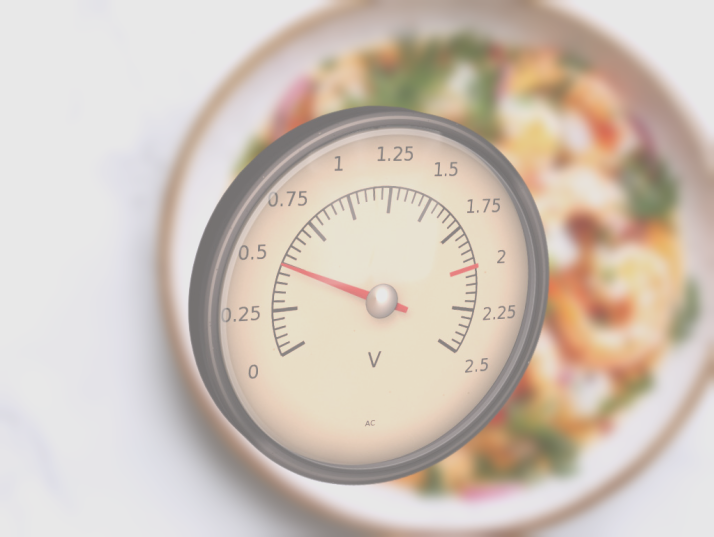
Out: 0.5V
